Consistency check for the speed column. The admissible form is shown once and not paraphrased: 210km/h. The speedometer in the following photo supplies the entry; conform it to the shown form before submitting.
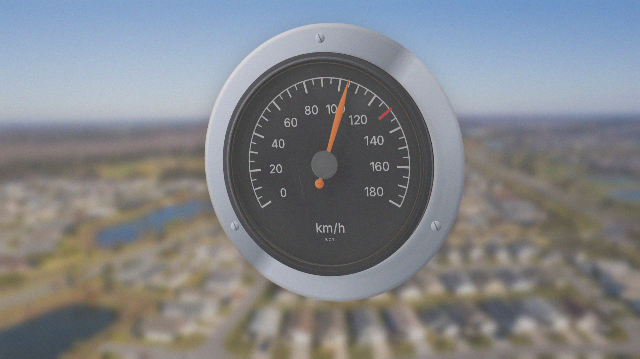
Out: 105km/h
